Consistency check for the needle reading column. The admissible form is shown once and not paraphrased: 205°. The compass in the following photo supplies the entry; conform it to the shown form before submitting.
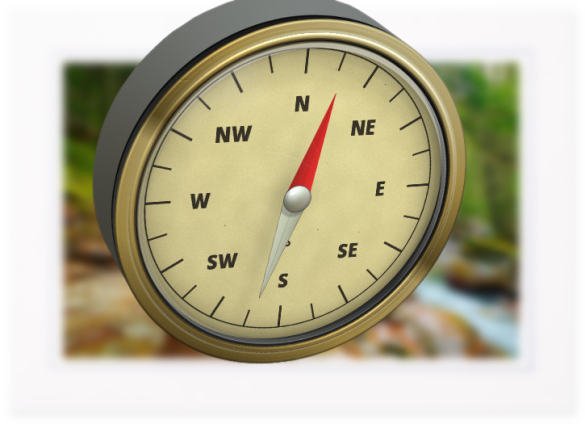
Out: 15°
